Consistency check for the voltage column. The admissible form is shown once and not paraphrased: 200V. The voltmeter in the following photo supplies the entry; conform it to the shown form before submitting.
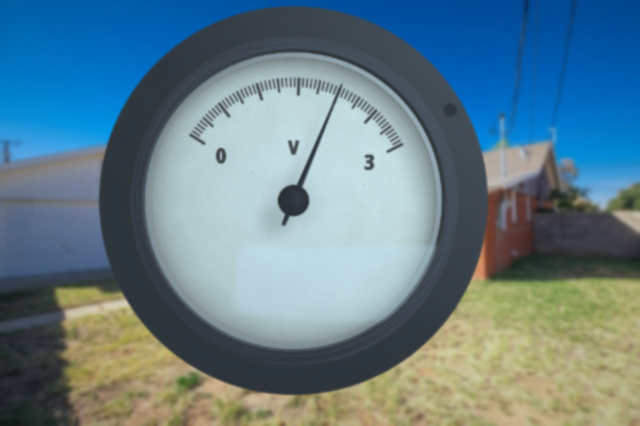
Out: 2V
